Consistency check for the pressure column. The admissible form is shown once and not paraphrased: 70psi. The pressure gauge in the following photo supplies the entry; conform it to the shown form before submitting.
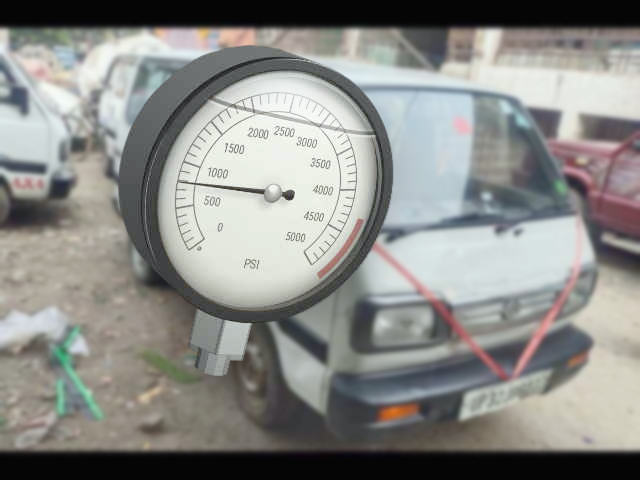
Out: 800psi
